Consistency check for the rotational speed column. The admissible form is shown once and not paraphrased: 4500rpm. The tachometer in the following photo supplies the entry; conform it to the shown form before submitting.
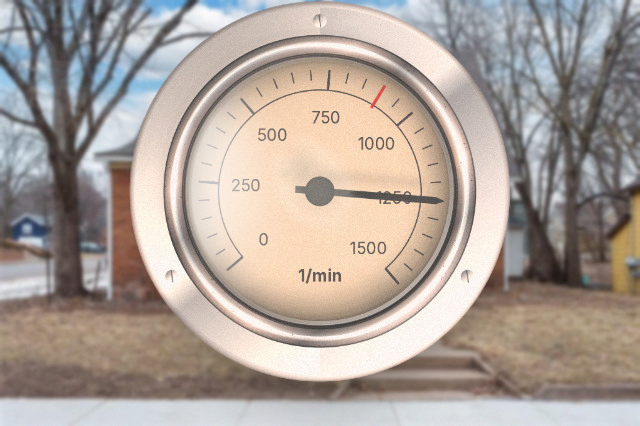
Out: 1250rpm
